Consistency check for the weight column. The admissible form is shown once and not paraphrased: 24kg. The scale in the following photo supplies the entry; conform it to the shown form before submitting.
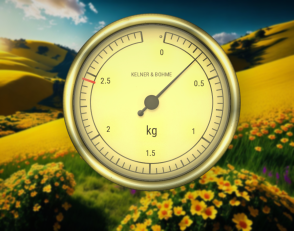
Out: 0.3kg
